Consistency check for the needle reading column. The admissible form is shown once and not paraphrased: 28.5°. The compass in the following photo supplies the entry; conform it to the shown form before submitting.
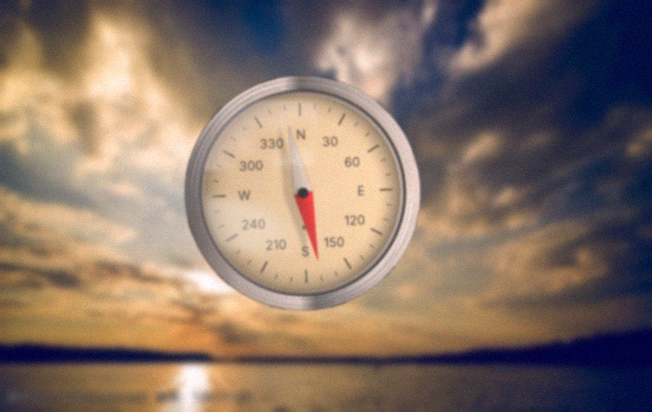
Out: 170°
